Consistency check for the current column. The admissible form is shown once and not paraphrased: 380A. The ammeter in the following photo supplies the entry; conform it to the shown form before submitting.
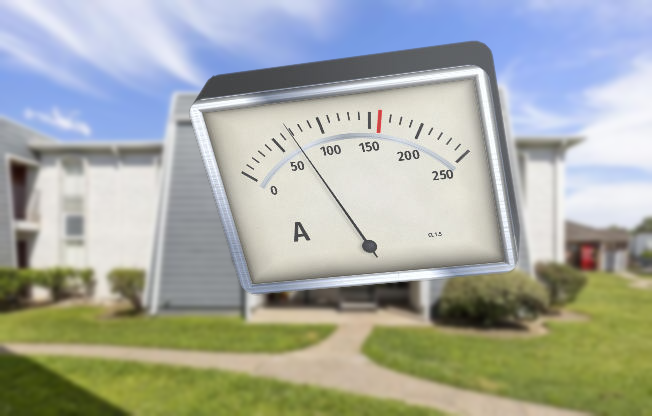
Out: 70A
